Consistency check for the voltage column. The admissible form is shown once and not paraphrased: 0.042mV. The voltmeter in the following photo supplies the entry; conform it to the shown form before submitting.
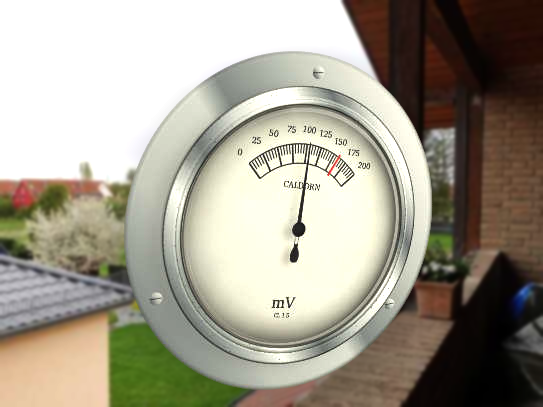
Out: 100mV
